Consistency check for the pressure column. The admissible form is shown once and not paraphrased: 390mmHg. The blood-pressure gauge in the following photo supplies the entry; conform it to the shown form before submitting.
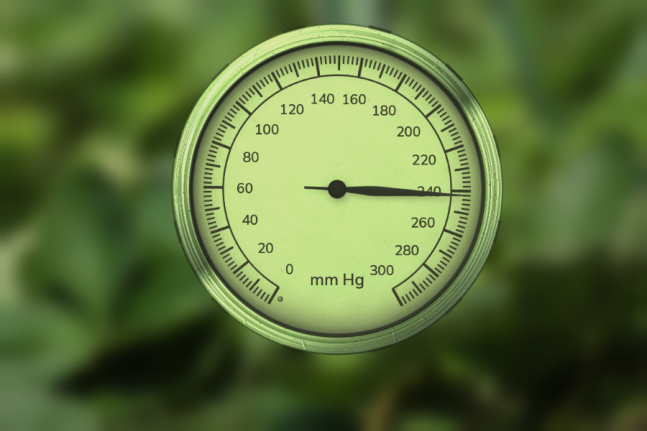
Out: 242mmHg
